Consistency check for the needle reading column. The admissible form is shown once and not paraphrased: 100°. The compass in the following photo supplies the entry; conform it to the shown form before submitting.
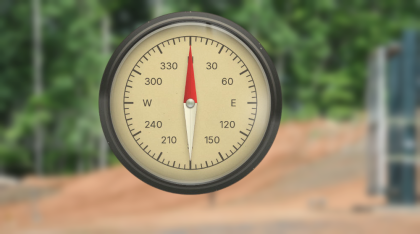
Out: 0°
